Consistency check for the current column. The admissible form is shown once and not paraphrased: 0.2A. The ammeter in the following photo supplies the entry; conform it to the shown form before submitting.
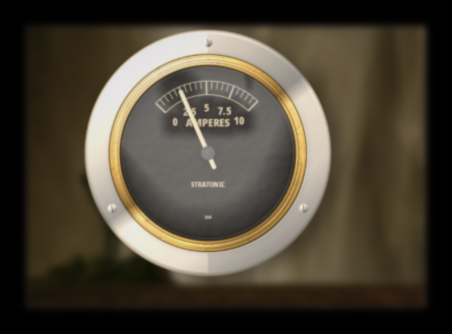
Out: 2.5A
